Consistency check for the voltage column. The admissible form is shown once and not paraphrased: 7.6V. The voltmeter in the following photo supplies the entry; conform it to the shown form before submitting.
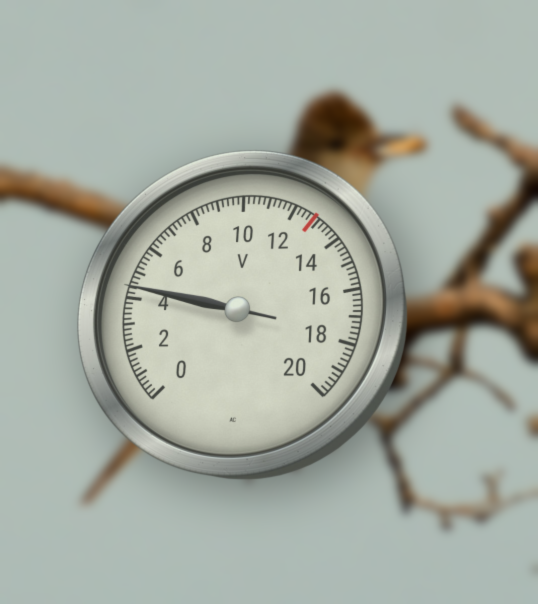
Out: 4.4V
